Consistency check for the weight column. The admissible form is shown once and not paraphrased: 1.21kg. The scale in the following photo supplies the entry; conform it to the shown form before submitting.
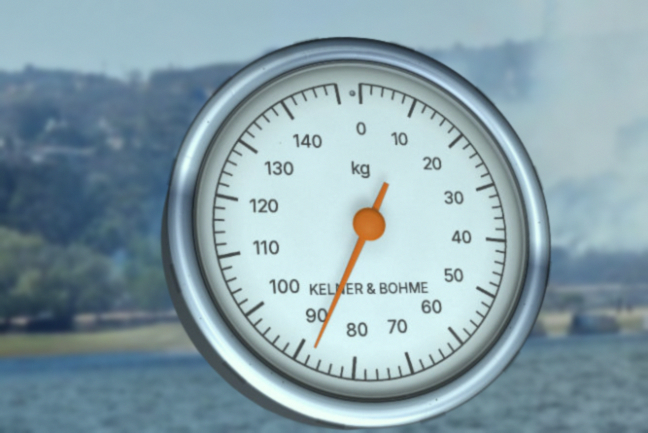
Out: 88kg
